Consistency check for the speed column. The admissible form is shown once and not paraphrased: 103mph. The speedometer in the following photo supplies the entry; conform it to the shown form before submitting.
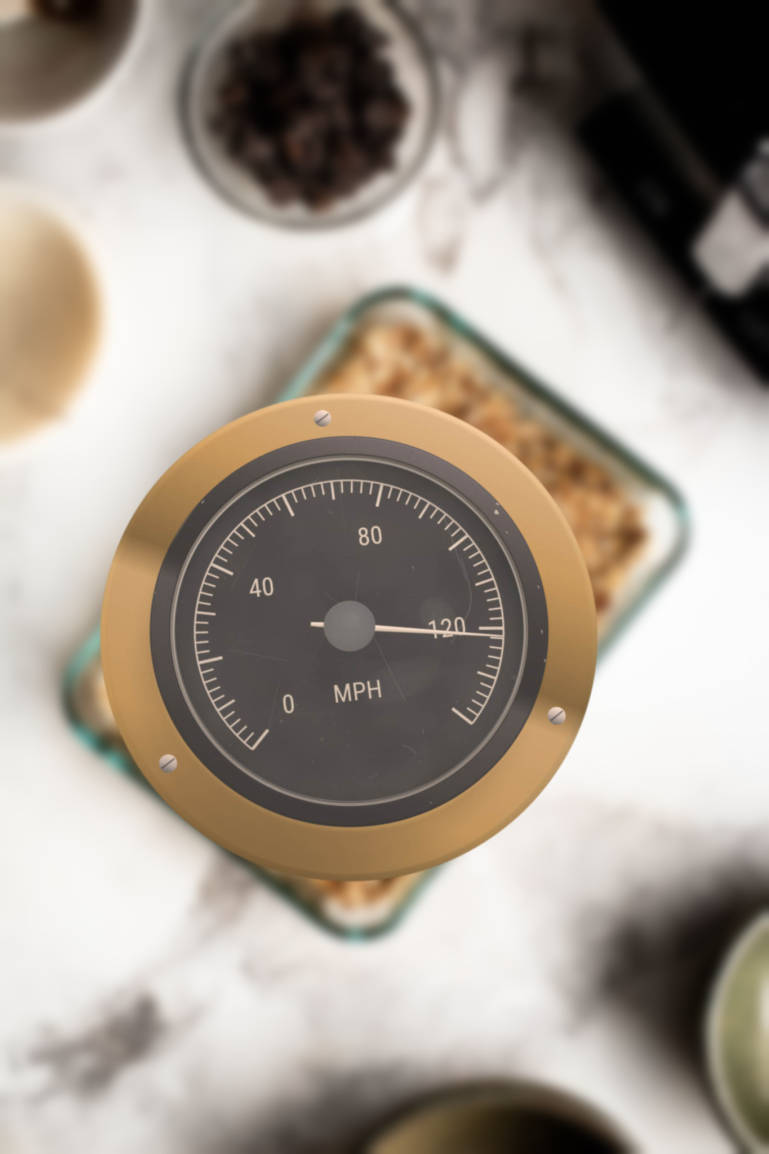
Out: 122mph
